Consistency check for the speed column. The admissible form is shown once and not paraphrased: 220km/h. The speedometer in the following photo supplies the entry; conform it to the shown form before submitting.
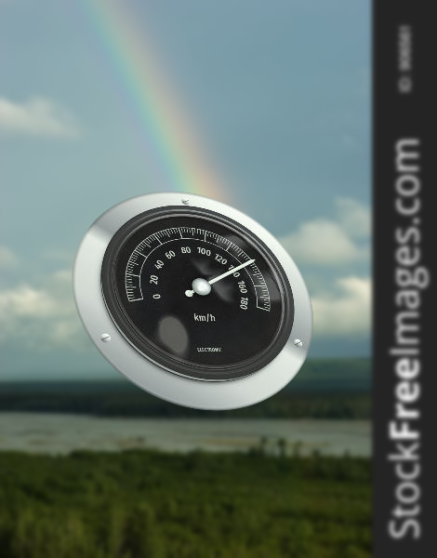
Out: 140km/h
